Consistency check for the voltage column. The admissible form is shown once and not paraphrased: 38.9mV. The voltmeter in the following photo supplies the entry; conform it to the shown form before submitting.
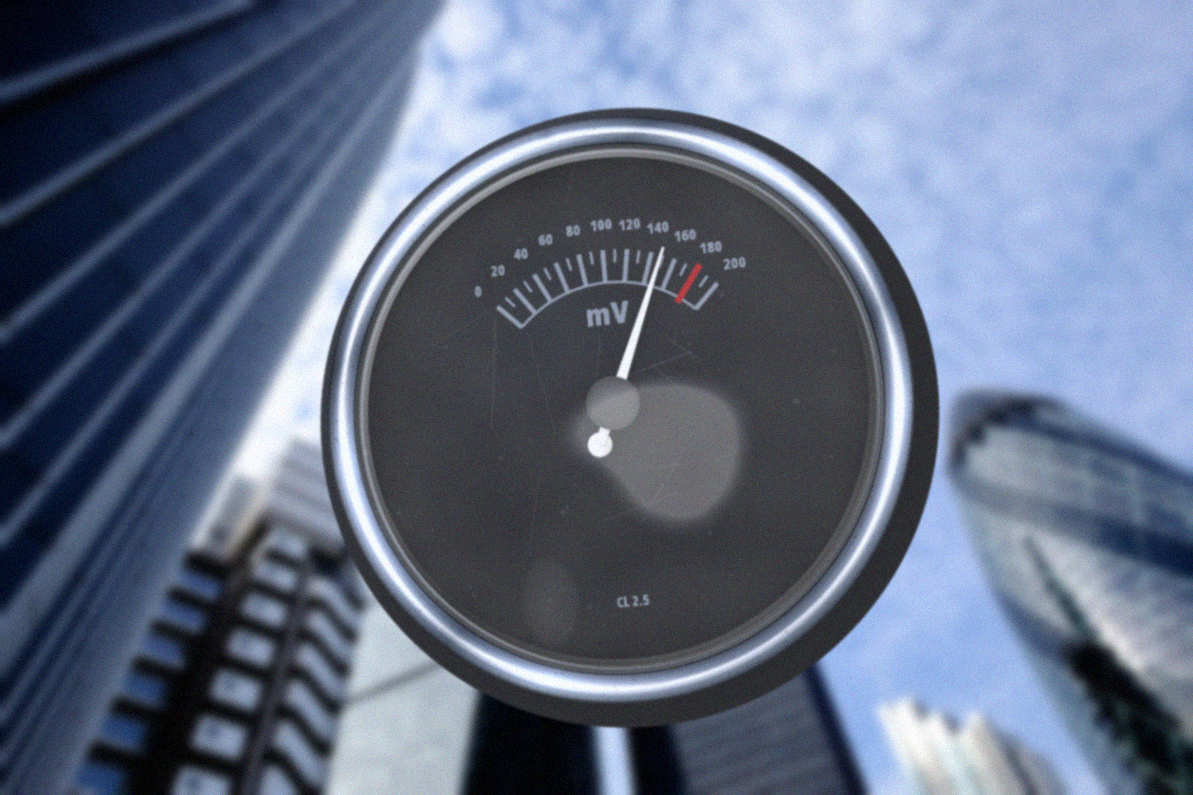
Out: 150mV
